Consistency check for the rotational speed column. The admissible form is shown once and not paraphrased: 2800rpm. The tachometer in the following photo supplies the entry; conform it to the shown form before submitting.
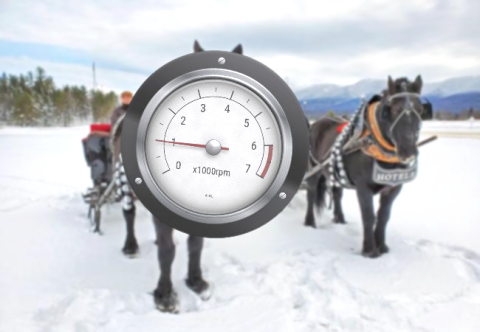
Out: 1000rpm
